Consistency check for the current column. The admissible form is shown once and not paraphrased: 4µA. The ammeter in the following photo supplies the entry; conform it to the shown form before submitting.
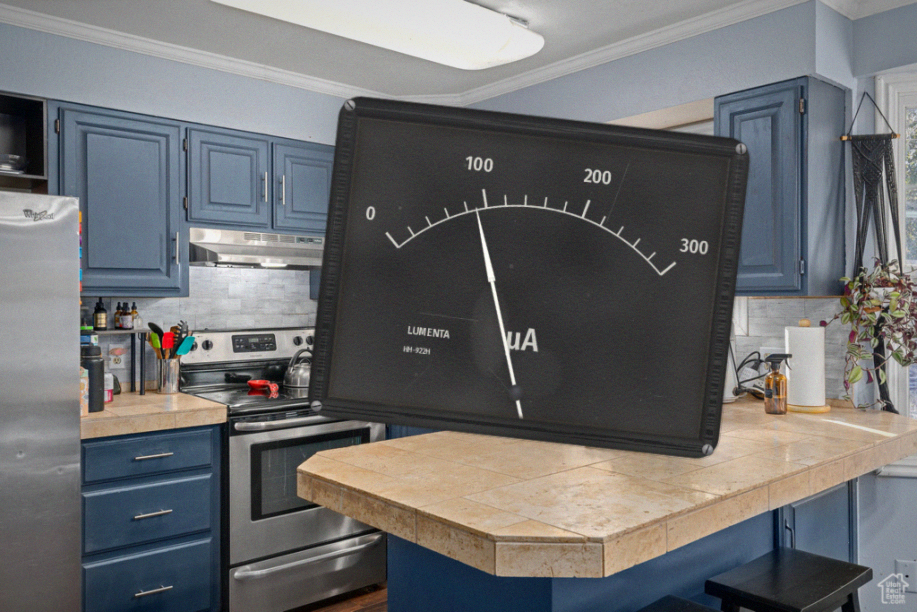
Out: 90µA
